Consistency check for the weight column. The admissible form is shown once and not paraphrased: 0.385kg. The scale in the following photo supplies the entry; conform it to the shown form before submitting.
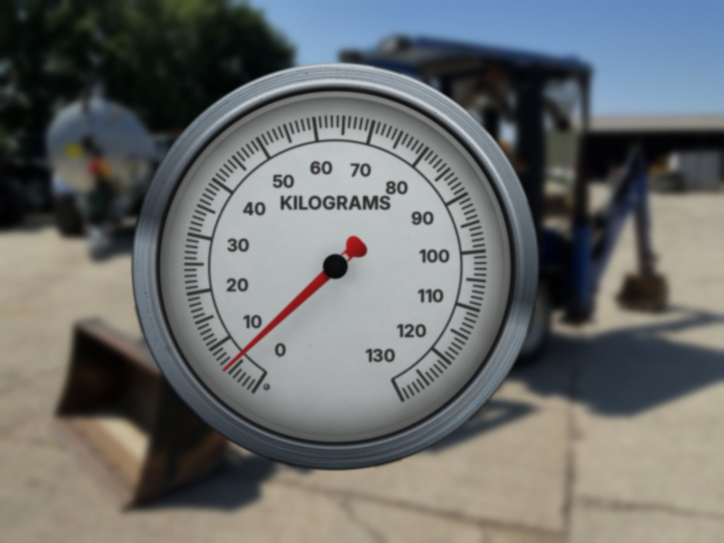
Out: 6kg
